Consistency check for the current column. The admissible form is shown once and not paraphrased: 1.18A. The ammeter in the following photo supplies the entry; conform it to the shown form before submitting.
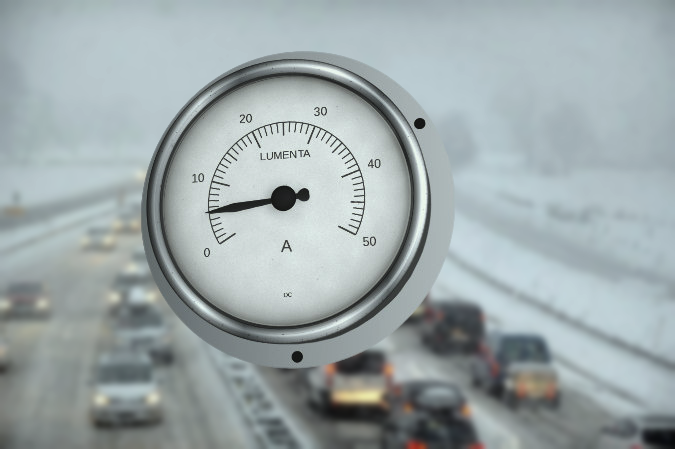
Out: 5A
